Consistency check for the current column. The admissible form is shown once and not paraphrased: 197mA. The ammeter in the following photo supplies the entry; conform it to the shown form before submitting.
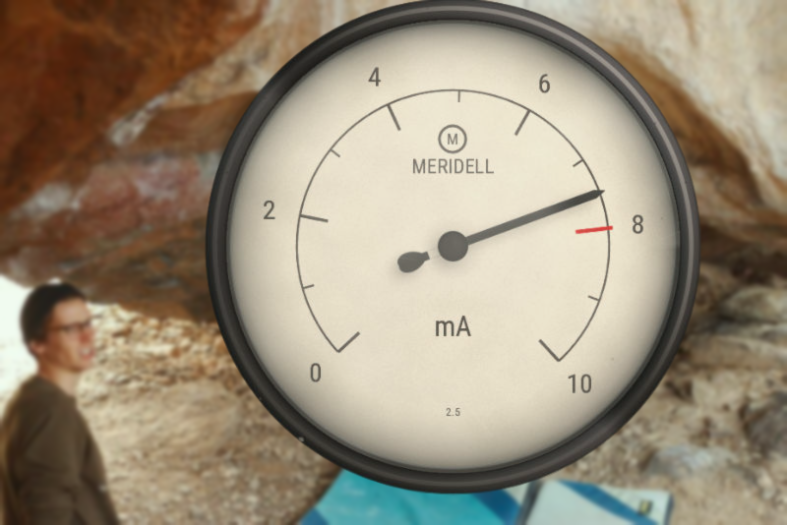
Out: 7.5mA
